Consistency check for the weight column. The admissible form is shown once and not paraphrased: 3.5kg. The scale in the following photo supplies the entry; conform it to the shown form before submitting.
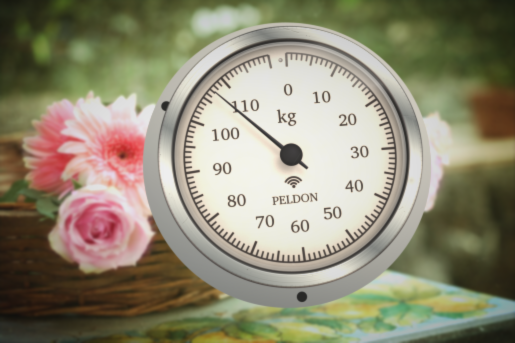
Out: 107kg
